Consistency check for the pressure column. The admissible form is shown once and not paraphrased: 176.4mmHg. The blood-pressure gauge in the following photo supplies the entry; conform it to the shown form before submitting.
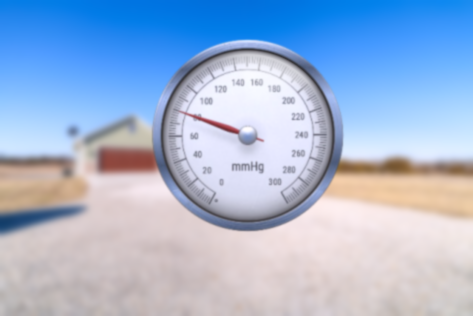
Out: 80mmHg
